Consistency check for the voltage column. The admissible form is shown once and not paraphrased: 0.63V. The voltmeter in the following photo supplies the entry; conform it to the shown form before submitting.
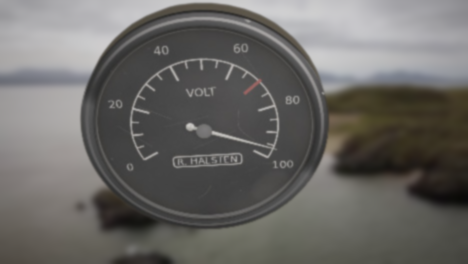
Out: 95V
